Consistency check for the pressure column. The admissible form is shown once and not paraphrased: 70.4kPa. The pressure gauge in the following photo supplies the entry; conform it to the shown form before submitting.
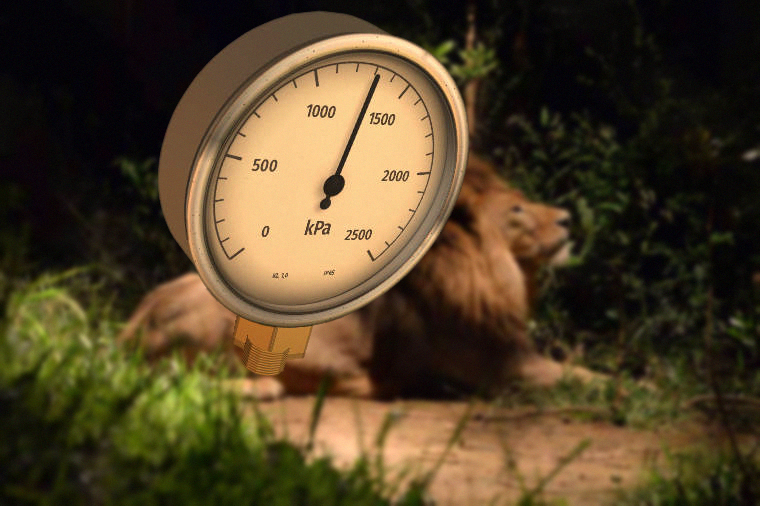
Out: 1300kPa
